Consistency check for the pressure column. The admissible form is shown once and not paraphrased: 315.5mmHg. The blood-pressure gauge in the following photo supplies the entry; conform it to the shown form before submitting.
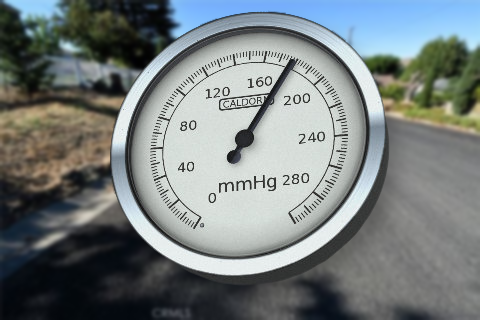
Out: 180mmHg
